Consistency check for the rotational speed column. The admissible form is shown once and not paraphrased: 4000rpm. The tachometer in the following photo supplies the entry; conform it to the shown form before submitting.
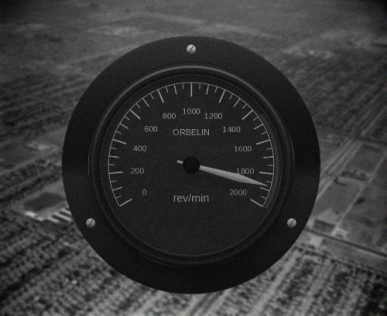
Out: 1875rpm
